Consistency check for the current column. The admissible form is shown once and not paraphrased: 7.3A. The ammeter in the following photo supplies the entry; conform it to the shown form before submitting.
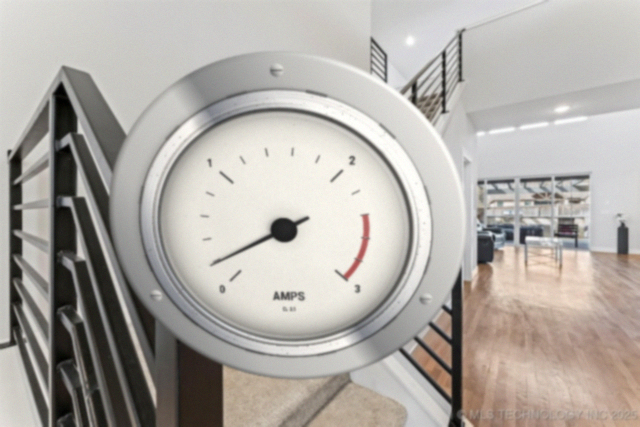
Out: 0.2A
